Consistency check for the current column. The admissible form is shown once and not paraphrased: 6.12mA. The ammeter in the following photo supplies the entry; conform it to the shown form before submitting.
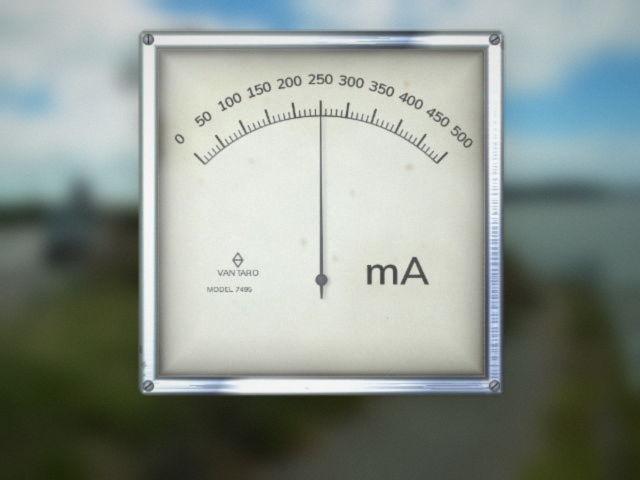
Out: 250mA
